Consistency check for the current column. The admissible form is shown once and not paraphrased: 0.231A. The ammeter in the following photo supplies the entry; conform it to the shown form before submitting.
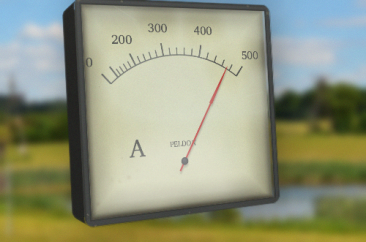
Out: 470A
